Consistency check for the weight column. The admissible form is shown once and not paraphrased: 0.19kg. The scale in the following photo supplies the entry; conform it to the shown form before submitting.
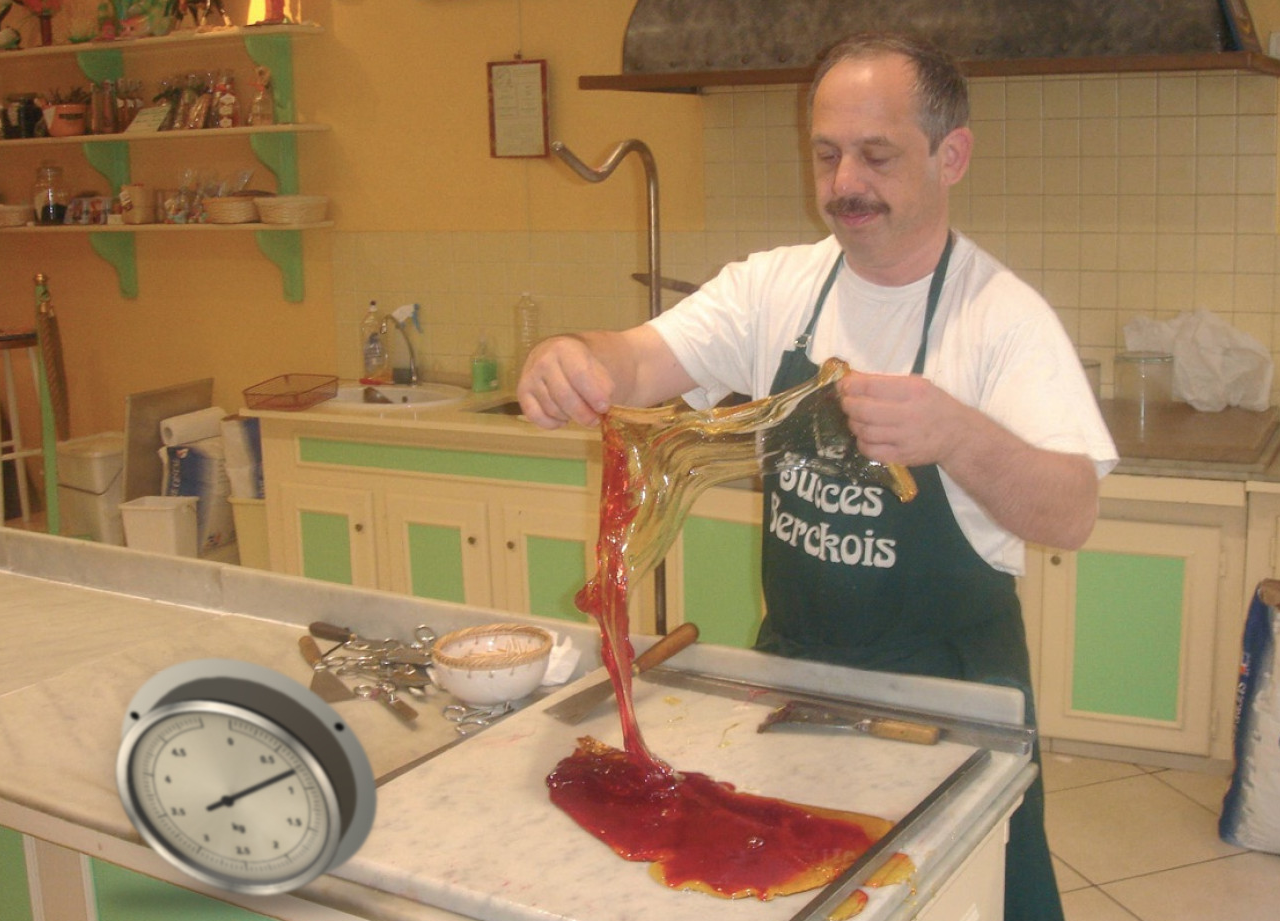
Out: 0.75kg
